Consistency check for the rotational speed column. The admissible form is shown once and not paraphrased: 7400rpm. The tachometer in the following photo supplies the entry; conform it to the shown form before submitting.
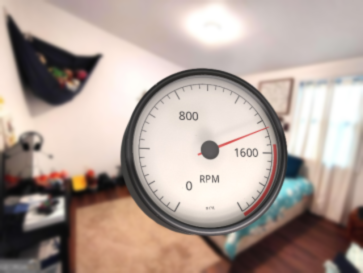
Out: 1450rpm
